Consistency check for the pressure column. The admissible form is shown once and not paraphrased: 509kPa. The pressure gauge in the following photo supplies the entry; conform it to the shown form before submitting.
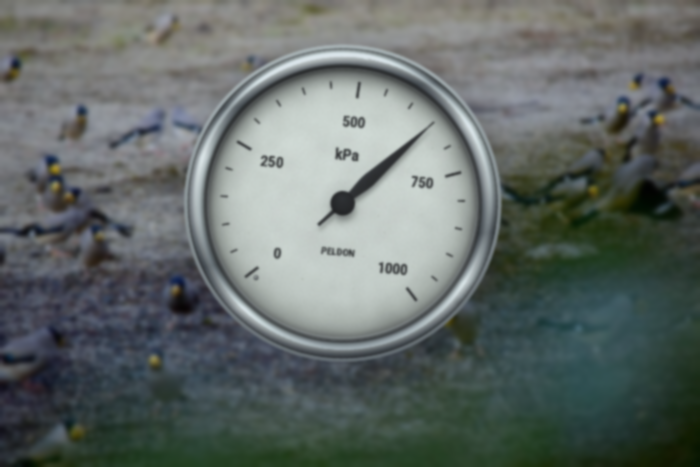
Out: 650kPa
